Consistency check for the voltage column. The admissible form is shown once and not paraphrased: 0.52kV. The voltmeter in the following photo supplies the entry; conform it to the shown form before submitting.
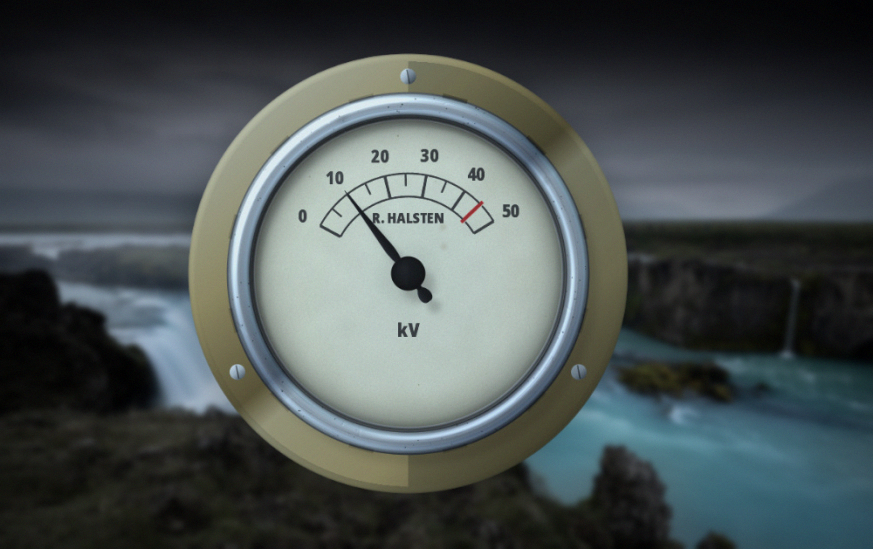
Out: 10kV
